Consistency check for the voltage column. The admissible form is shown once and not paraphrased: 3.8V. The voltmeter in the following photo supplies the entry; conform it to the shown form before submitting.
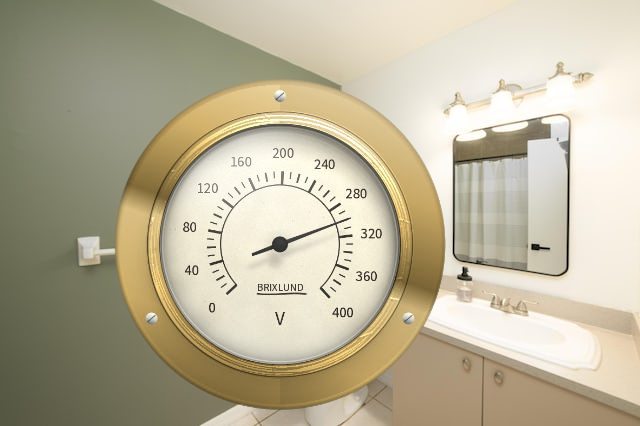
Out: 300V
